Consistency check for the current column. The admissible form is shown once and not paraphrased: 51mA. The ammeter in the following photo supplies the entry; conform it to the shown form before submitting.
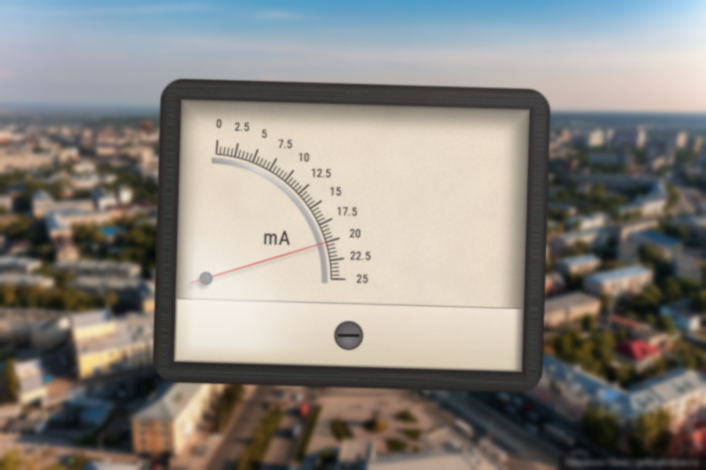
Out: 20mA
